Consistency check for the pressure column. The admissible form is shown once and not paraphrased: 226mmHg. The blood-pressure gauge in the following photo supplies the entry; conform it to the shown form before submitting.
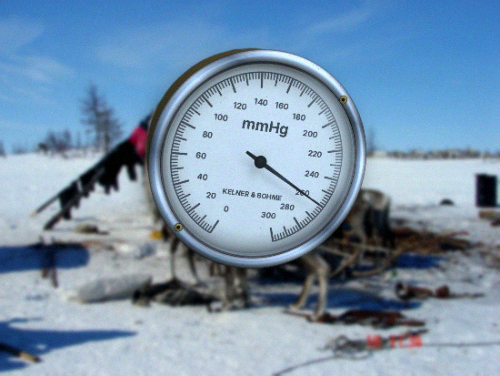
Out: 260mmHg
